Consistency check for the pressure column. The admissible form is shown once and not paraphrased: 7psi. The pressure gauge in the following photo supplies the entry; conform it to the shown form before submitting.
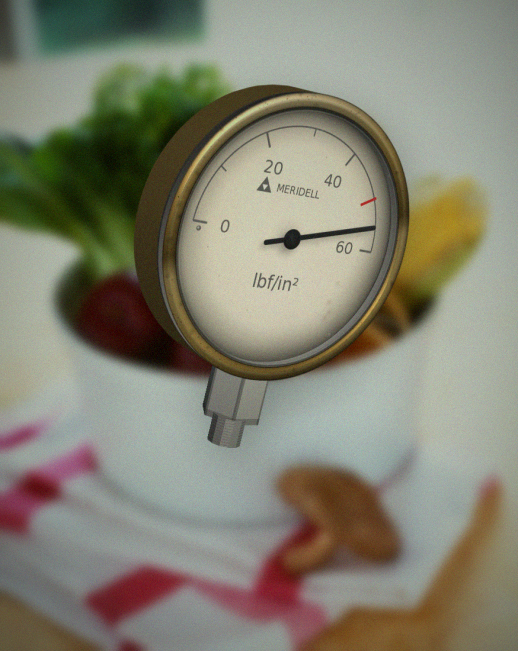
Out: 55psi
